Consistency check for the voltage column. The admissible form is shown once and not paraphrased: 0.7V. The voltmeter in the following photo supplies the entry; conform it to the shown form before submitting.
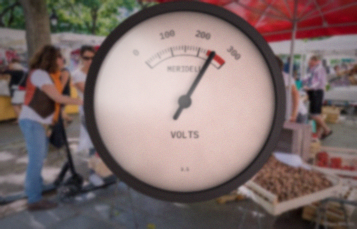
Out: 250V
